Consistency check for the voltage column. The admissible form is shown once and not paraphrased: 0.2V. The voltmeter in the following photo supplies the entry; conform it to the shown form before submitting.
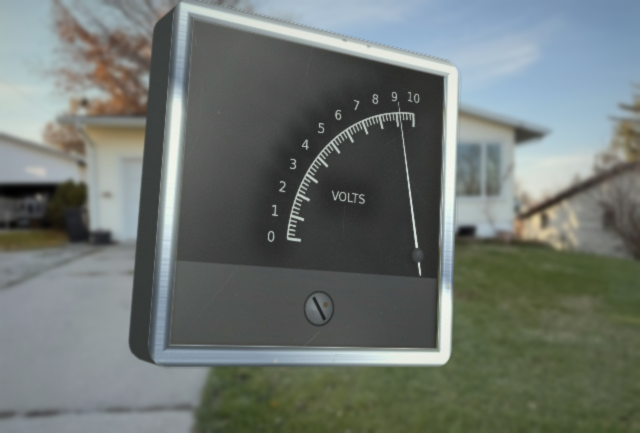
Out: 9V
